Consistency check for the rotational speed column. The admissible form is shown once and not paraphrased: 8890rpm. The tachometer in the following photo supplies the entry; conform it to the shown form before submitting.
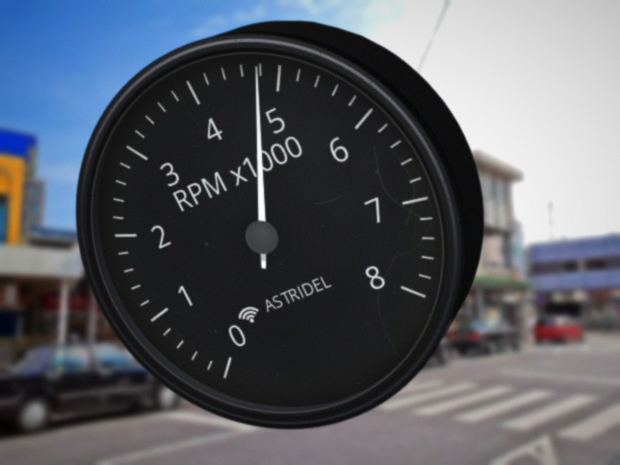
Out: 4800rpm
